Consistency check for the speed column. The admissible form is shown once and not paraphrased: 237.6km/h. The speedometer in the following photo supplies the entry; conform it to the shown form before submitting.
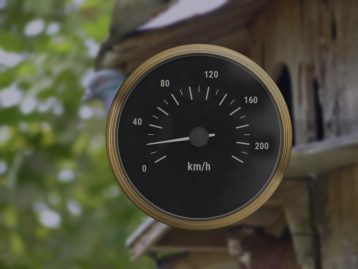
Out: 20km/h
